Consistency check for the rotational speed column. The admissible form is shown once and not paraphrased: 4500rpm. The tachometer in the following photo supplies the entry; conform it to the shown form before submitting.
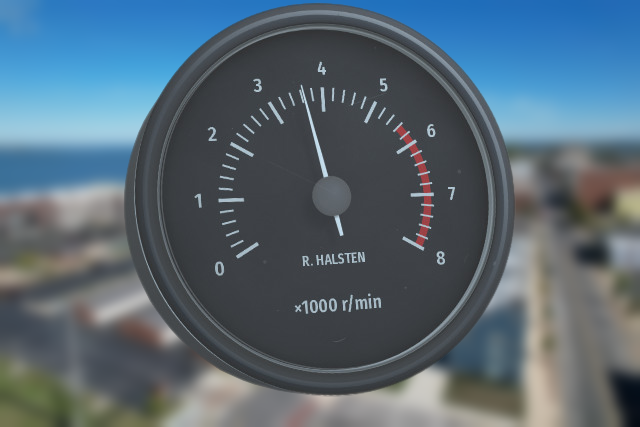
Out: 3600rpm
